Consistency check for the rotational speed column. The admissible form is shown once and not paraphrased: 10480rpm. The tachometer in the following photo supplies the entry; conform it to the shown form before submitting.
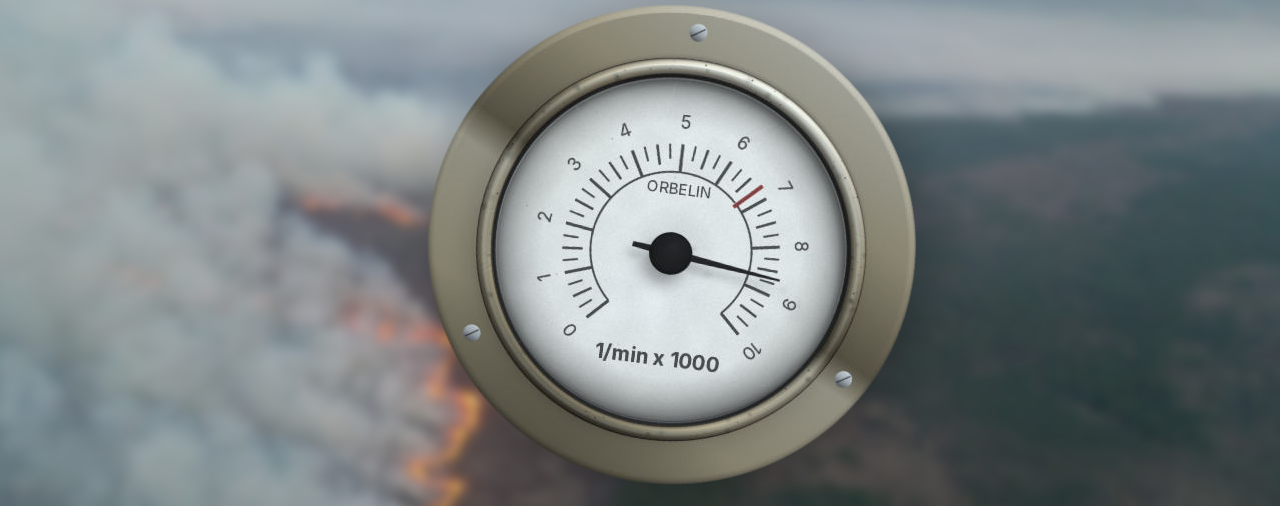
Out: 8625rpm
